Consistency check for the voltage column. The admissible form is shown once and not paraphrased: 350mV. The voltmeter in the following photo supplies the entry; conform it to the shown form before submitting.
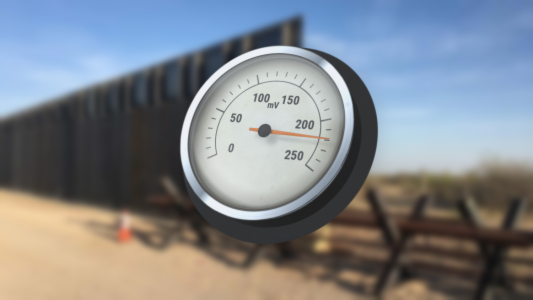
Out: 220mV
